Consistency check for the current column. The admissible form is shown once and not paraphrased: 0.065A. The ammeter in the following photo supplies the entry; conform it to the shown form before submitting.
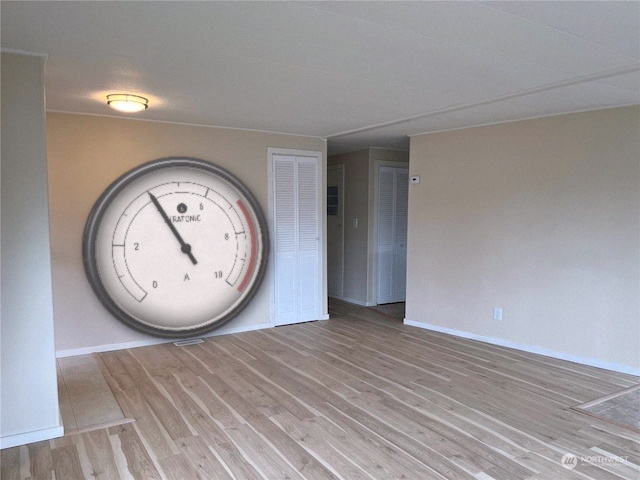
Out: 4A
